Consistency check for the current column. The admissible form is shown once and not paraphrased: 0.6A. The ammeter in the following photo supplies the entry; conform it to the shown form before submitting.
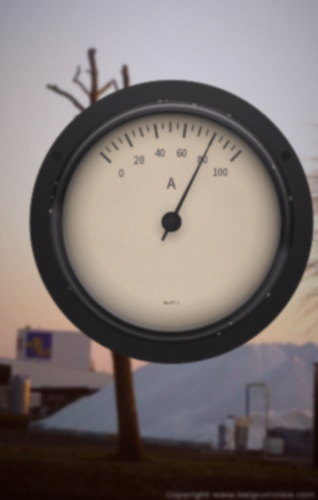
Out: 80A
